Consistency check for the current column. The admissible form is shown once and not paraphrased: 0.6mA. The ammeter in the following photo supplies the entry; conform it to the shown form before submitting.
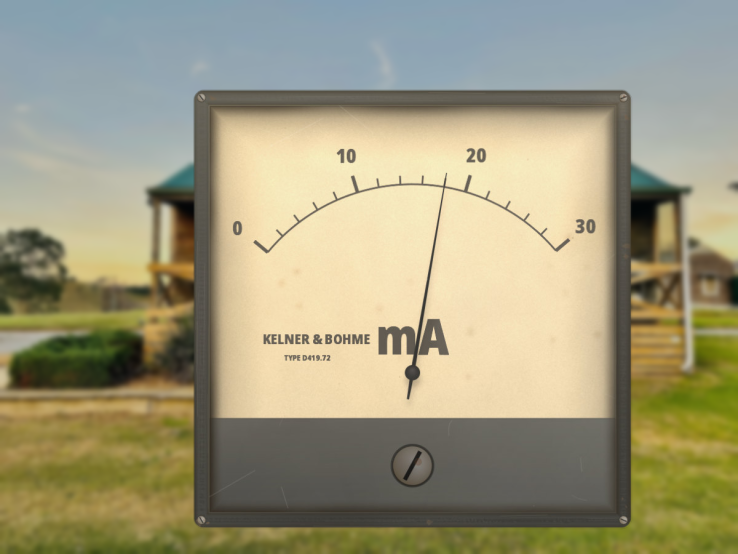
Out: 18mA
